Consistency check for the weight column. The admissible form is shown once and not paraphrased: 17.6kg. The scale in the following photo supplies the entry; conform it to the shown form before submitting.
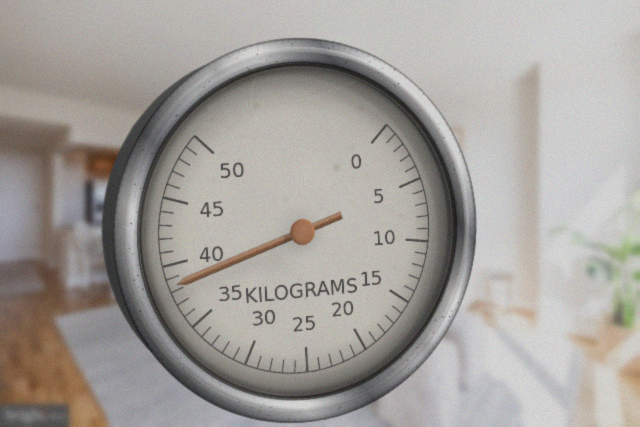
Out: 38.5kg
